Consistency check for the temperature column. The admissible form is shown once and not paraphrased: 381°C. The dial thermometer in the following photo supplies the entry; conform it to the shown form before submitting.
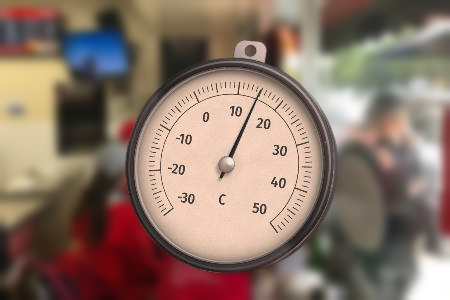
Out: 15°C
